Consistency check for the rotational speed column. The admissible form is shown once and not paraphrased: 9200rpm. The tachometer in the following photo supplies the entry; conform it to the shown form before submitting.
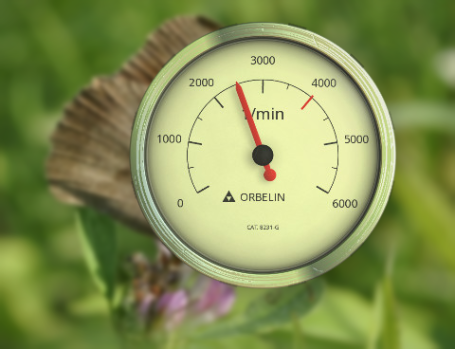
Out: 2500rpm
